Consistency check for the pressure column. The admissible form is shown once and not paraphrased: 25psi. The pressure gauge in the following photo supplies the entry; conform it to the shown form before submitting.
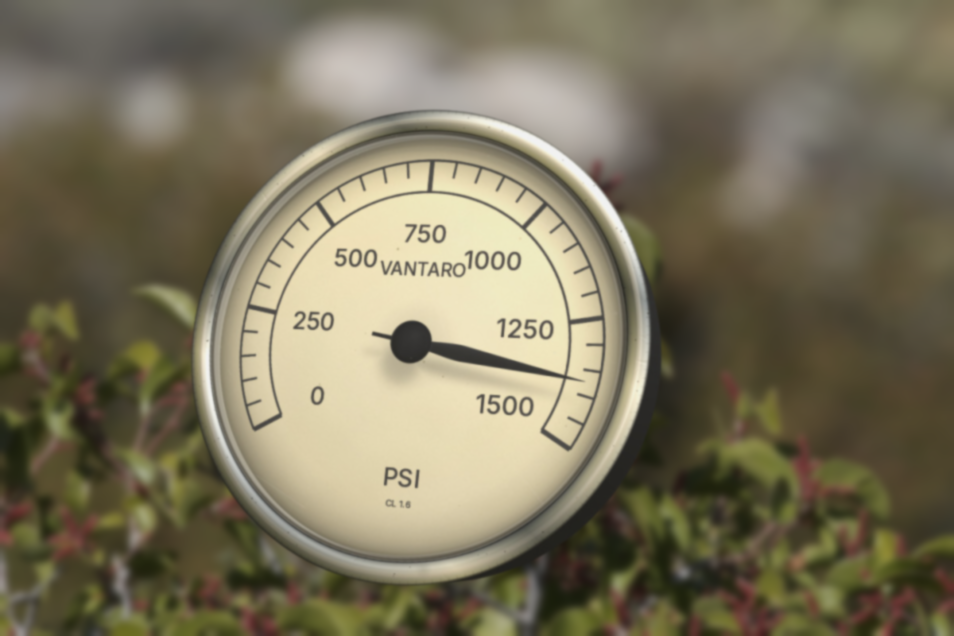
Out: 1375psi
